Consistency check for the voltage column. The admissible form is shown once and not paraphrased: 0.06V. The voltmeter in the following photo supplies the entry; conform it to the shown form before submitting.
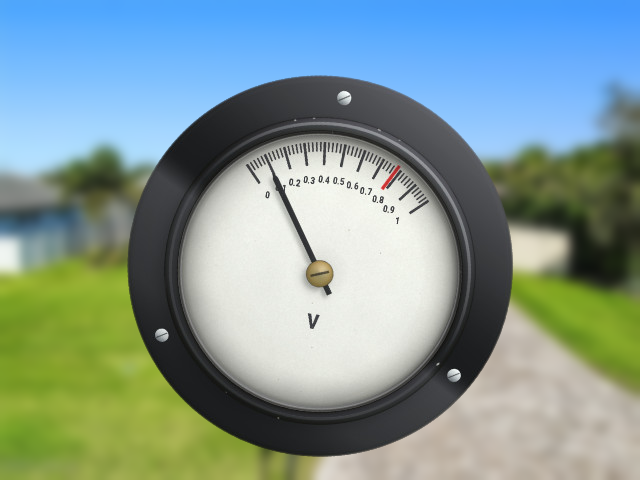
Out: 0.1V
